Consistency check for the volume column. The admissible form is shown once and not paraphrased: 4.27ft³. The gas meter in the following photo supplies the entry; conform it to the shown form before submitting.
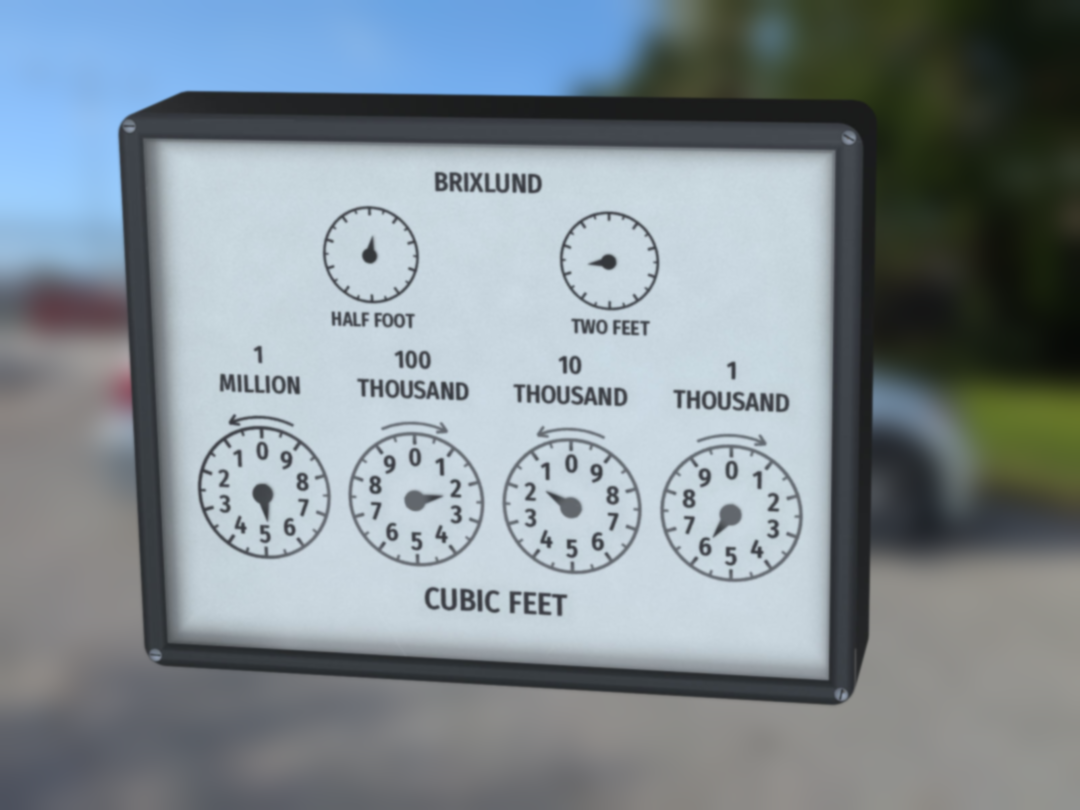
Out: 521600ft³
